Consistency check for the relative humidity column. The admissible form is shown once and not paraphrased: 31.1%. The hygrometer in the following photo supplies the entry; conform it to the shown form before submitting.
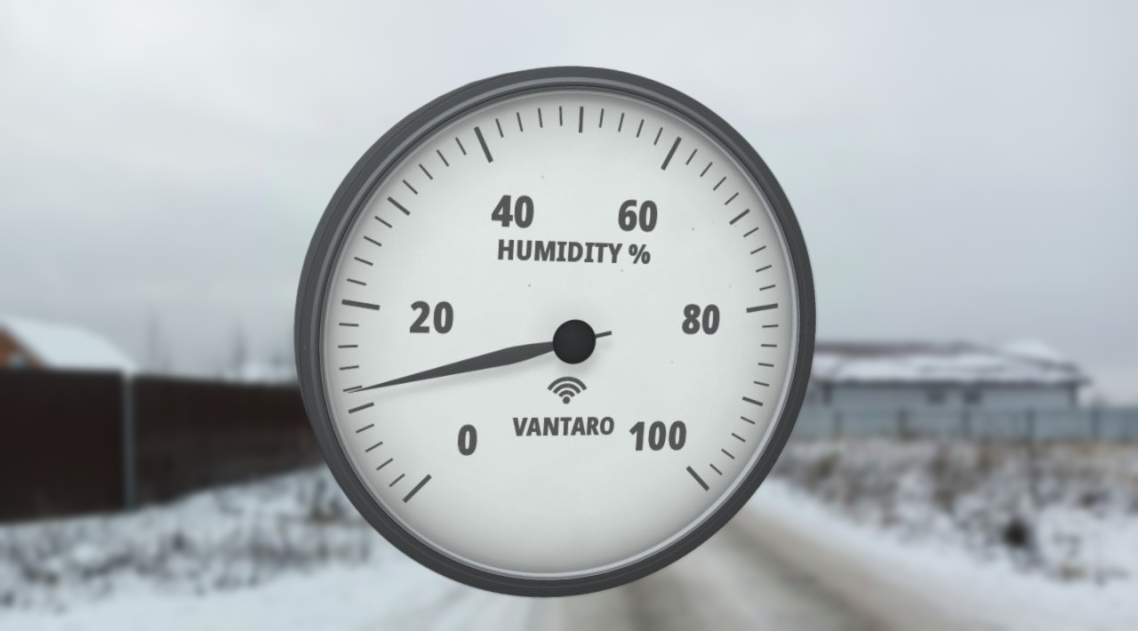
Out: 12%
